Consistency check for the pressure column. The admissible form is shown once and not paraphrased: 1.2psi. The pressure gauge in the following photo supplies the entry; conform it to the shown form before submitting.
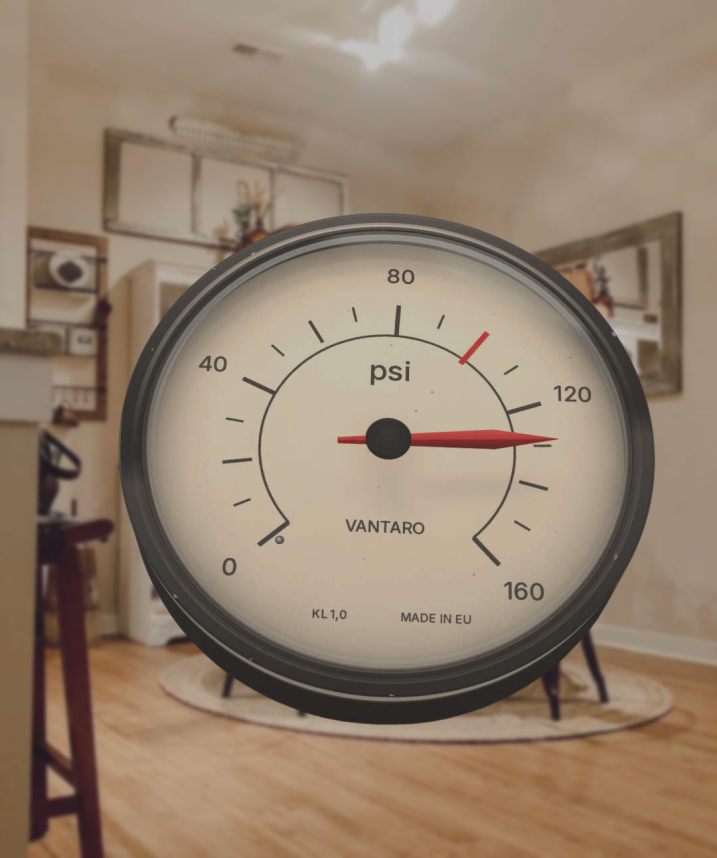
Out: 130psi
